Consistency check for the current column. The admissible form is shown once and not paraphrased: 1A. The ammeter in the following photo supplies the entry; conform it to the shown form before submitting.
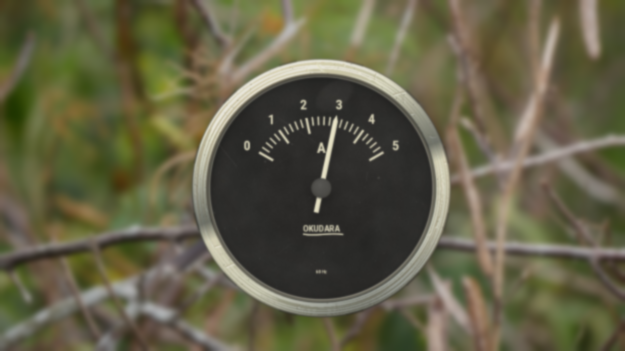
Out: 3A
